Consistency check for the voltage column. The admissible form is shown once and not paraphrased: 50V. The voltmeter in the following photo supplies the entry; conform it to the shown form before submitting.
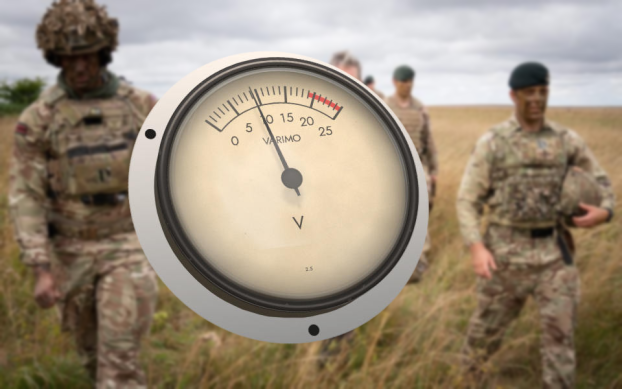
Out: 9V
